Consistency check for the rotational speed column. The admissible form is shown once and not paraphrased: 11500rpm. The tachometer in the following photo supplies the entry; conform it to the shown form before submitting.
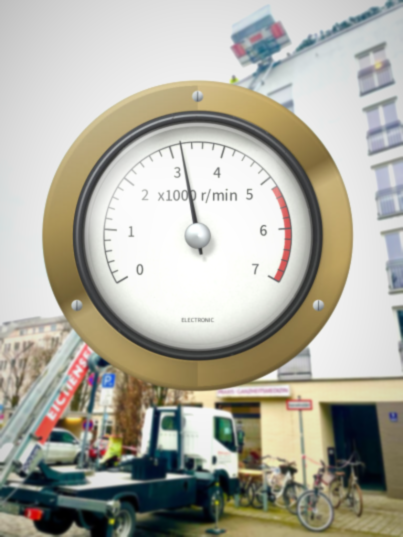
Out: 3200rpm
